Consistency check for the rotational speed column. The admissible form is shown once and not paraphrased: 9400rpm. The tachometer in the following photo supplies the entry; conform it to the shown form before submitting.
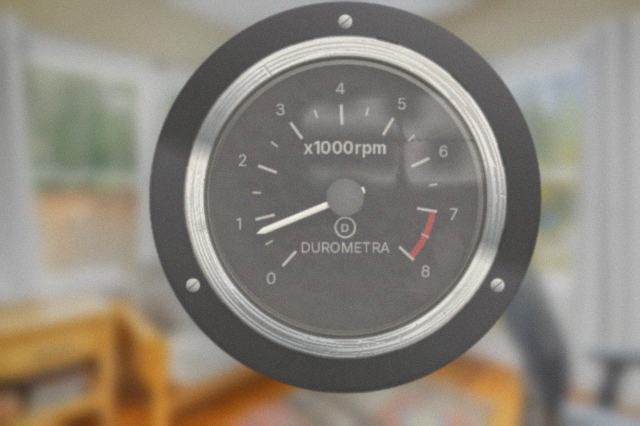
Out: 750rpm
